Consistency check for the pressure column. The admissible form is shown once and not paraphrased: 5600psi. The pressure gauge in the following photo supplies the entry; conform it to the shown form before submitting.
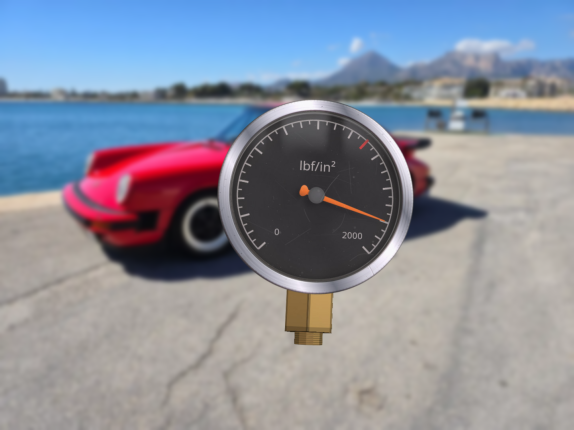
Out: 1800psi
